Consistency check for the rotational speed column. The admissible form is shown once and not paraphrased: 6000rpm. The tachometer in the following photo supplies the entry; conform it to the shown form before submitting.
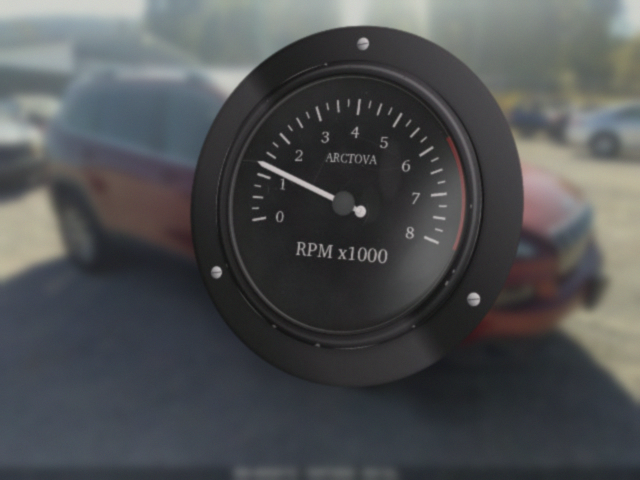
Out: 1250rpm
